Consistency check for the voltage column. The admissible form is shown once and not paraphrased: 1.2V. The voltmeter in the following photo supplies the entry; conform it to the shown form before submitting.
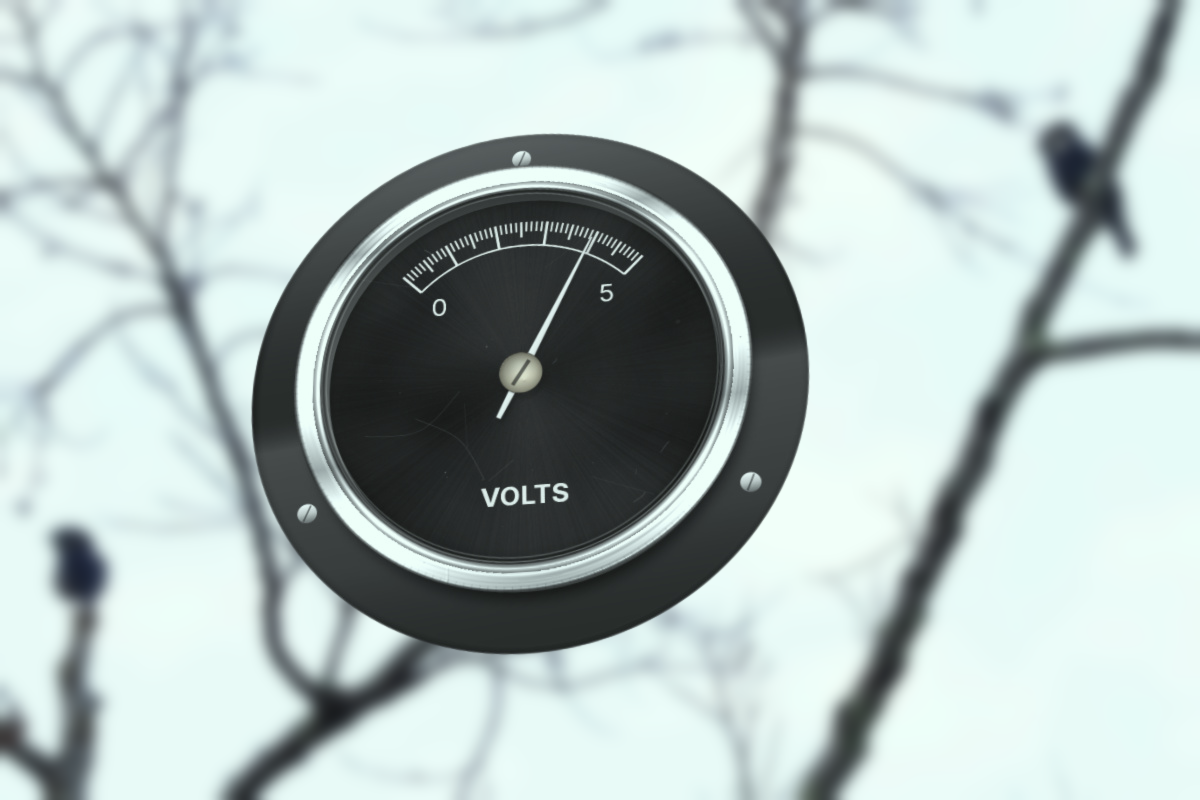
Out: 4V
